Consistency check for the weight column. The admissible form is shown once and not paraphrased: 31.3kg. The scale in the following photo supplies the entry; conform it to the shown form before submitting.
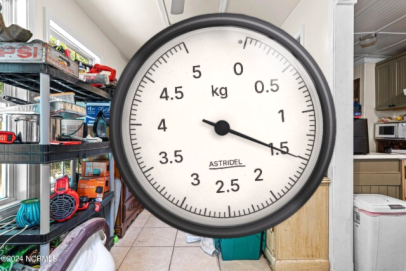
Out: 1.5kg
